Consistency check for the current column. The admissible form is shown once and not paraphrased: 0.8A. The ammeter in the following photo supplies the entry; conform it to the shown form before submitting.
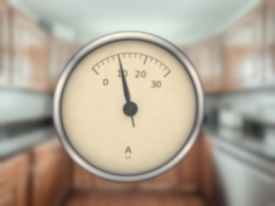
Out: 10A
